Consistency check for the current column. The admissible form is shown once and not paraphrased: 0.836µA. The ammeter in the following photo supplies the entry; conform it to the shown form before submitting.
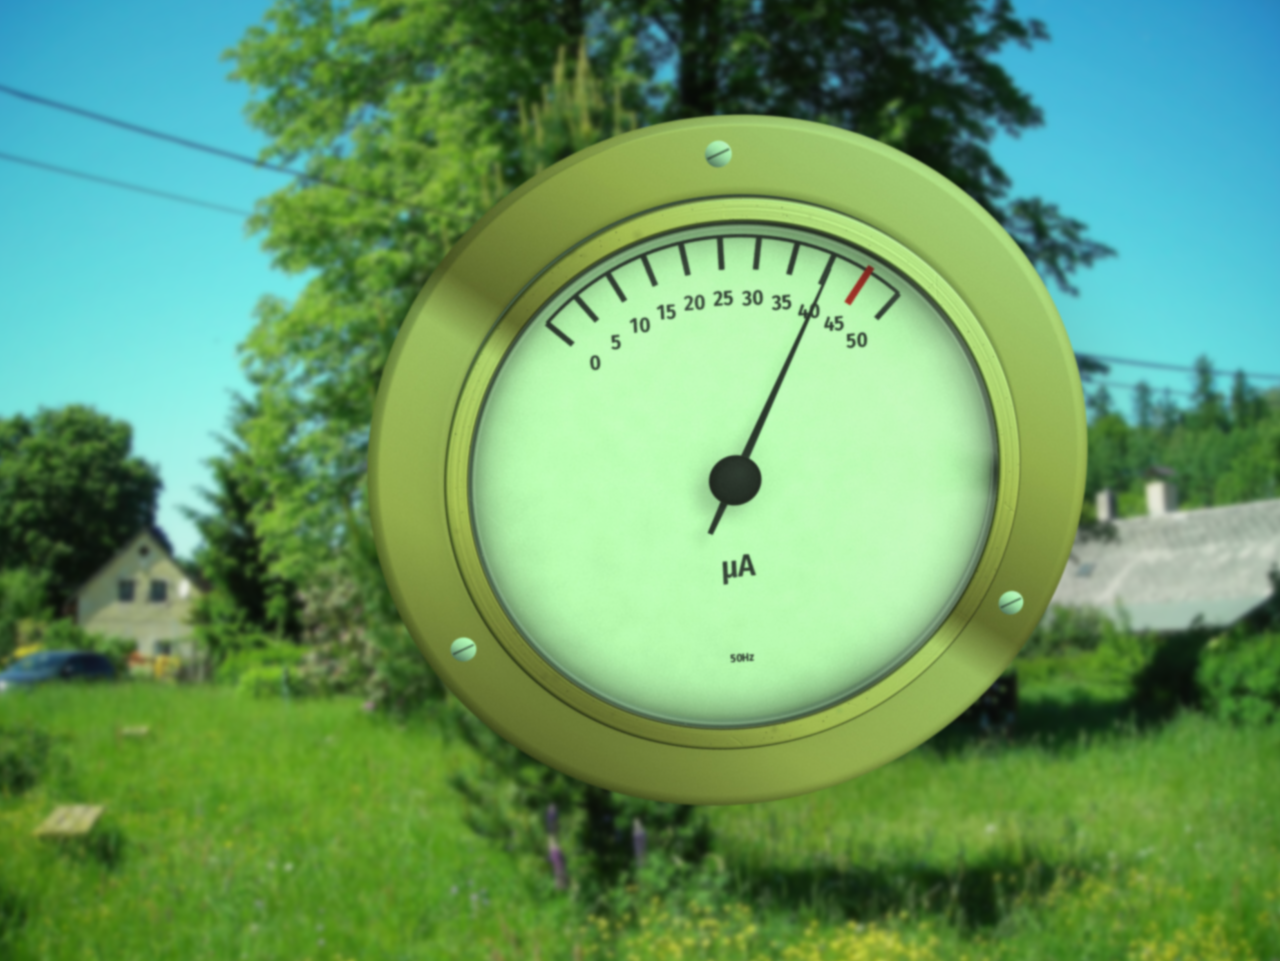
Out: 40µA
